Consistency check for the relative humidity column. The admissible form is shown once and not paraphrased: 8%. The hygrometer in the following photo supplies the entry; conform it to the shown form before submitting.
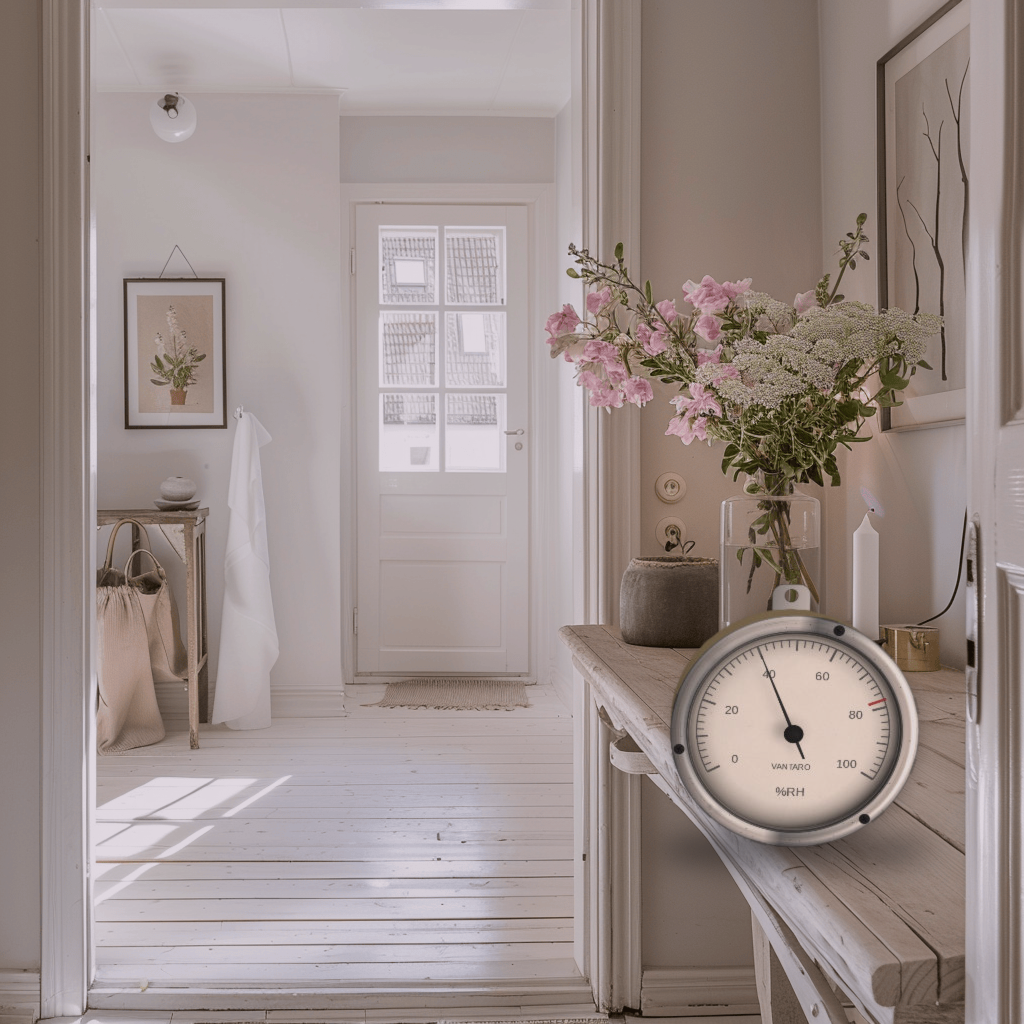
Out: 40%
